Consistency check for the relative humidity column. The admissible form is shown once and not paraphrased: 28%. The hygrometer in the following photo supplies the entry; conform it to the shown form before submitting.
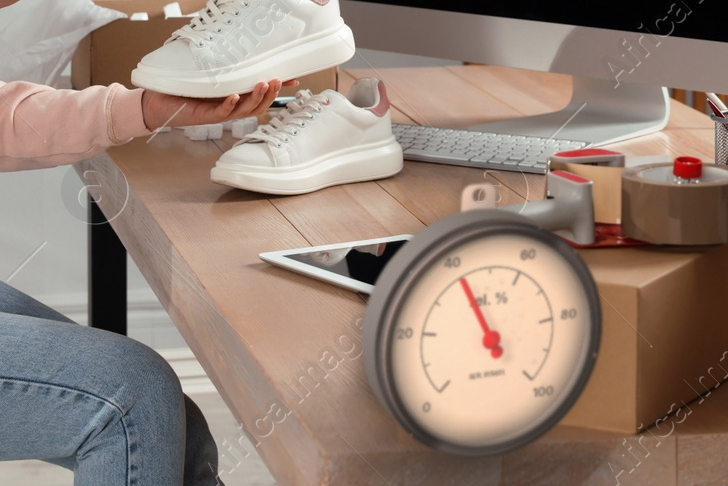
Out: 40%
